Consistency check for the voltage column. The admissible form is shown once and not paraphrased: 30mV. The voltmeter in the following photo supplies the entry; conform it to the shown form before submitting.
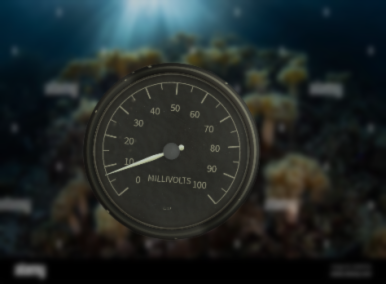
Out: 7.5mV
